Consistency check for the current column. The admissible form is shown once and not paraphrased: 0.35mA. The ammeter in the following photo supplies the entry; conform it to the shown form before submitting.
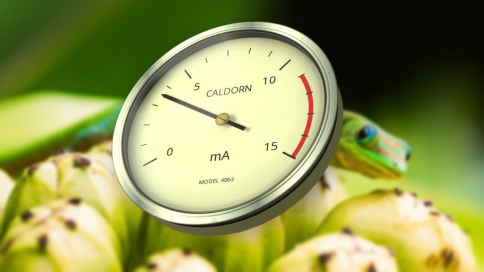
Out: 3.5mA
